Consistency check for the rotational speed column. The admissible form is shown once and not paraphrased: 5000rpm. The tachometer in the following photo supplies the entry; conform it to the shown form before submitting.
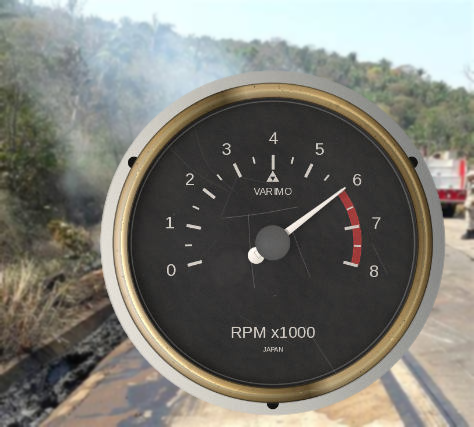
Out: 6000rpm
